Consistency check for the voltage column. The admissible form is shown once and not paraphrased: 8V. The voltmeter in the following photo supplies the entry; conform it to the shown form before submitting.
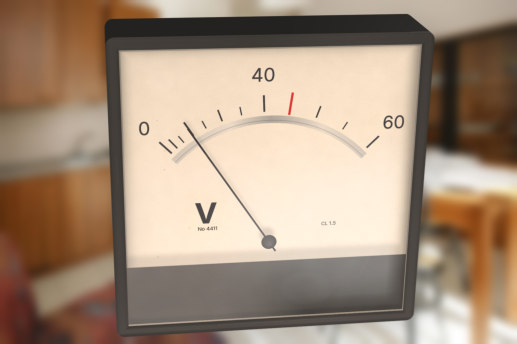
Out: 20V
